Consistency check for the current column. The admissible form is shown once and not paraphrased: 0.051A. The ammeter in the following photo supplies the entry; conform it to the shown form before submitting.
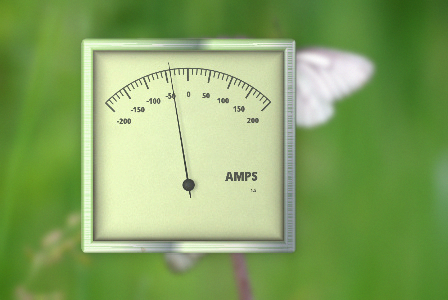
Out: -40A
